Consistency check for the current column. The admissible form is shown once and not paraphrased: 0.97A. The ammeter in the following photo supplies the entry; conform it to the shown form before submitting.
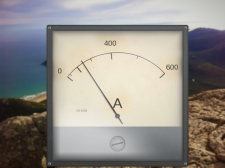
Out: 250A
